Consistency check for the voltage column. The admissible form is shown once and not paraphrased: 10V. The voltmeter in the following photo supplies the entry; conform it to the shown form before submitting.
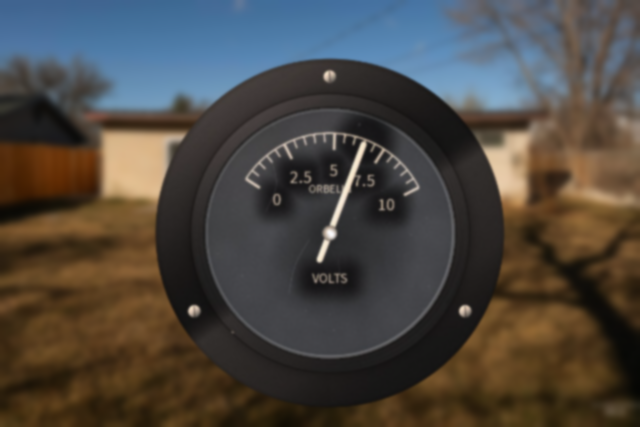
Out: 6.5V
